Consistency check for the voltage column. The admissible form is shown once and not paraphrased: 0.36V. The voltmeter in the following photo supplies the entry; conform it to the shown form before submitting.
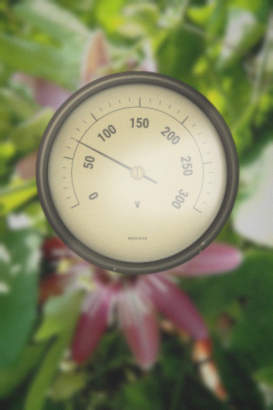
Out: 70V
